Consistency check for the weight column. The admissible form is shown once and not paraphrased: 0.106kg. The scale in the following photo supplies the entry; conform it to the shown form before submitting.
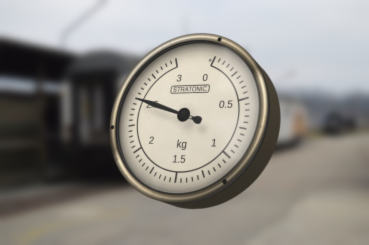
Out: 2.5kg
